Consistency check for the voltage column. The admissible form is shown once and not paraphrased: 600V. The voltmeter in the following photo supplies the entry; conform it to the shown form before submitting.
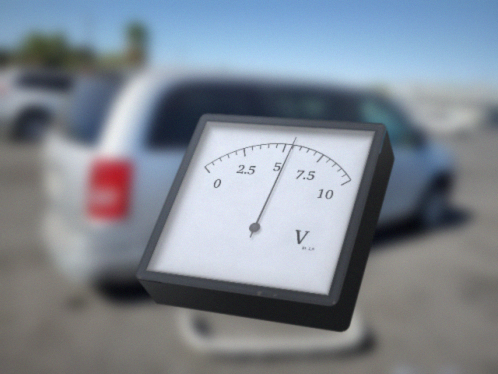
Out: 5.5V
